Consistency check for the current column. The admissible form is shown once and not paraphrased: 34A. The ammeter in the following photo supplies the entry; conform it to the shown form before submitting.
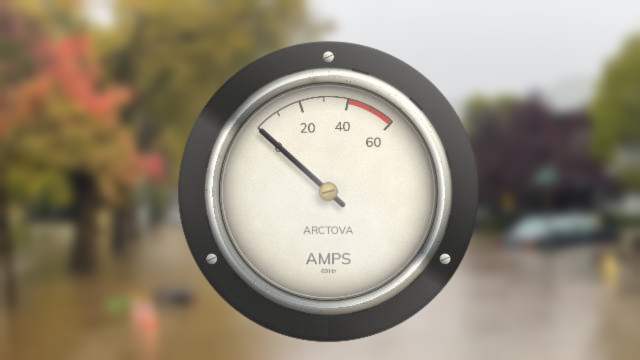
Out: 0A
